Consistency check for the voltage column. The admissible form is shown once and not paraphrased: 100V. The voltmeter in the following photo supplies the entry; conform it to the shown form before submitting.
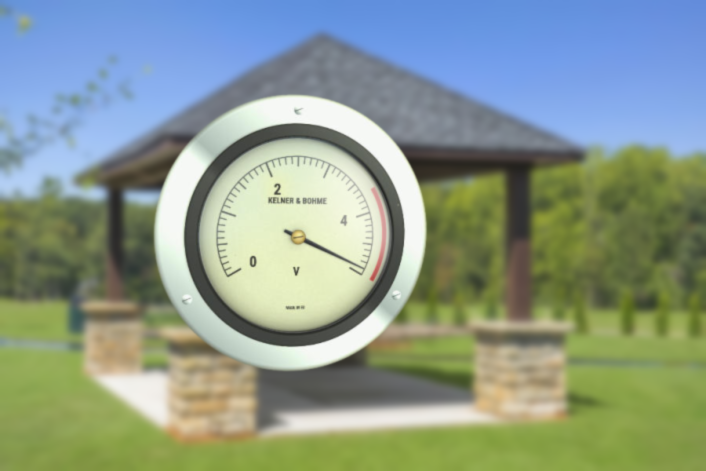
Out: 4.9V
